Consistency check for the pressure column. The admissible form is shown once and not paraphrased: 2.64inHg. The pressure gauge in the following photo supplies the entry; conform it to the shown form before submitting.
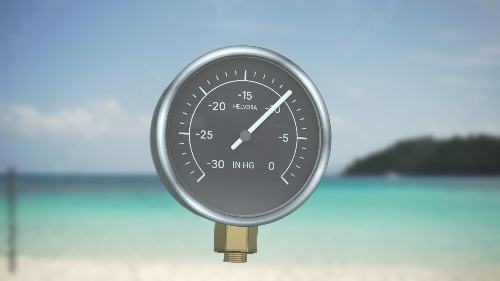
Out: -10inHg
